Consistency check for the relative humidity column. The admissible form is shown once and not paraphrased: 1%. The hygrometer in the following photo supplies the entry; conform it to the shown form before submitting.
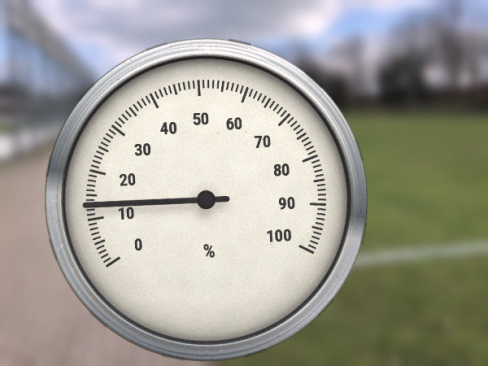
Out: 13%
